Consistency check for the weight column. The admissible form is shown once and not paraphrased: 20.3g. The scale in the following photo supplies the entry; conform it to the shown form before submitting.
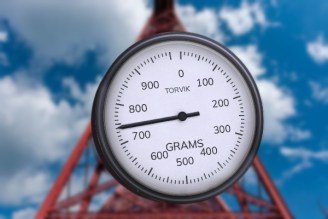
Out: 740g
